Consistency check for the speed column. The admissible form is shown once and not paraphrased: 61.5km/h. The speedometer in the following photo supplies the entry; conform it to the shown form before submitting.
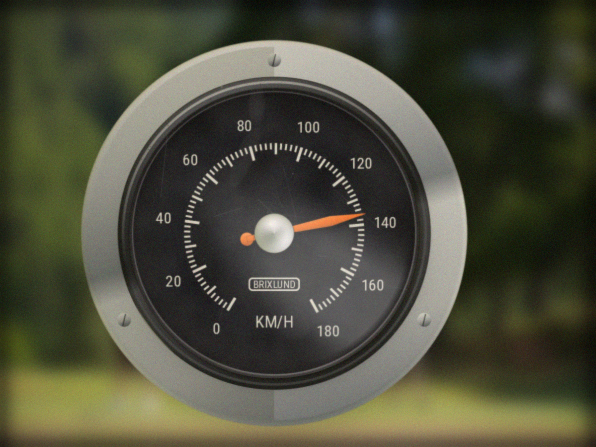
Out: 136km/h
